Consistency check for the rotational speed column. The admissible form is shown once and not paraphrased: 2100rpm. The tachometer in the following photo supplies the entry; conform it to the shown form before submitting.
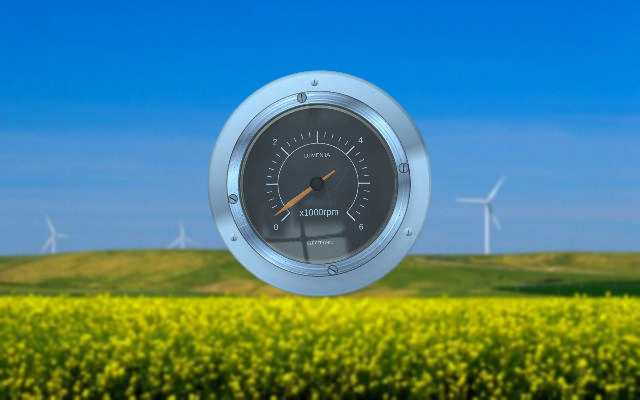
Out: 200rpm
